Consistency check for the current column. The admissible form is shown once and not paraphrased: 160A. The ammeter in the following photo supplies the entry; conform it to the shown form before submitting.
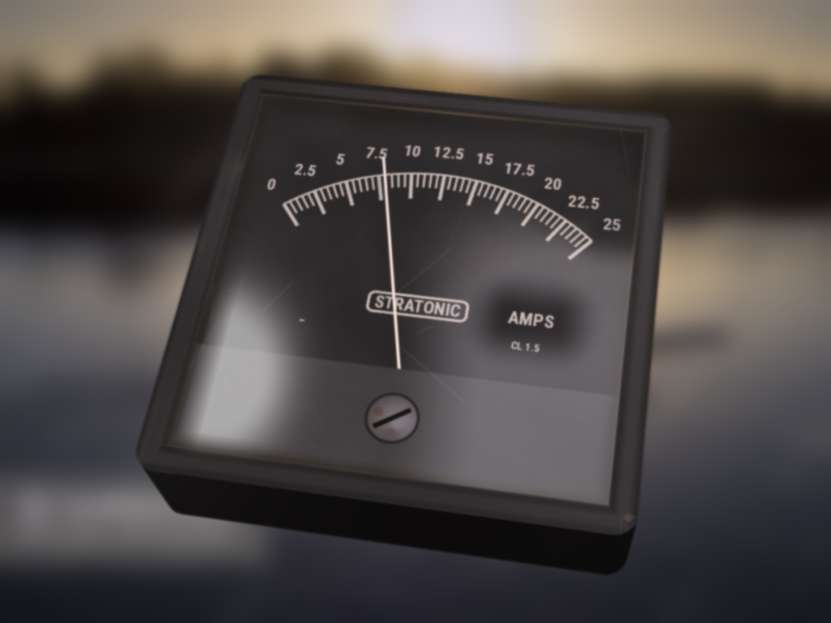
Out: 8A
